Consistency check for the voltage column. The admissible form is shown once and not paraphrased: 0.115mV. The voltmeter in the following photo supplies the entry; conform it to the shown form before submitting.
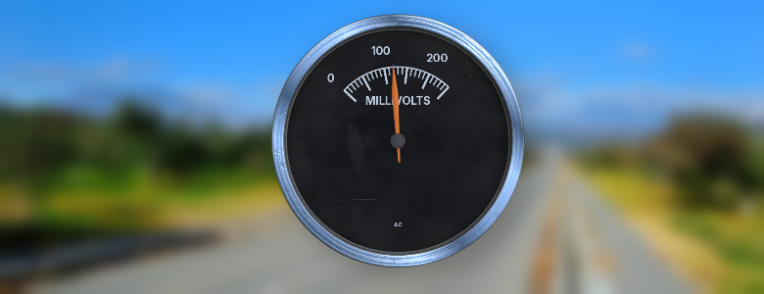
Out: 120mV
